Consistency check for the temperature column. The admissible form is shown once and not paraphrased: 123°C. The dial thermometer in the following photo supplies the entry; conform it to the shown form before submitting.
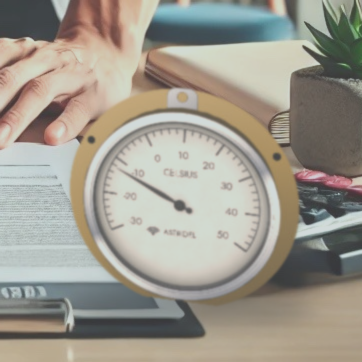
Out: -12°C
